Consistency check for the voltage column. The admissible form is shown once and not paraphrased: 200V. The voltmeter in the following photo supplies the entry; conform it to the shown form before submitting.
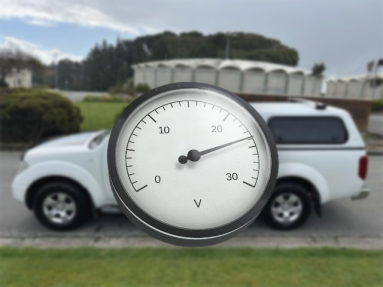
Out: 24V
